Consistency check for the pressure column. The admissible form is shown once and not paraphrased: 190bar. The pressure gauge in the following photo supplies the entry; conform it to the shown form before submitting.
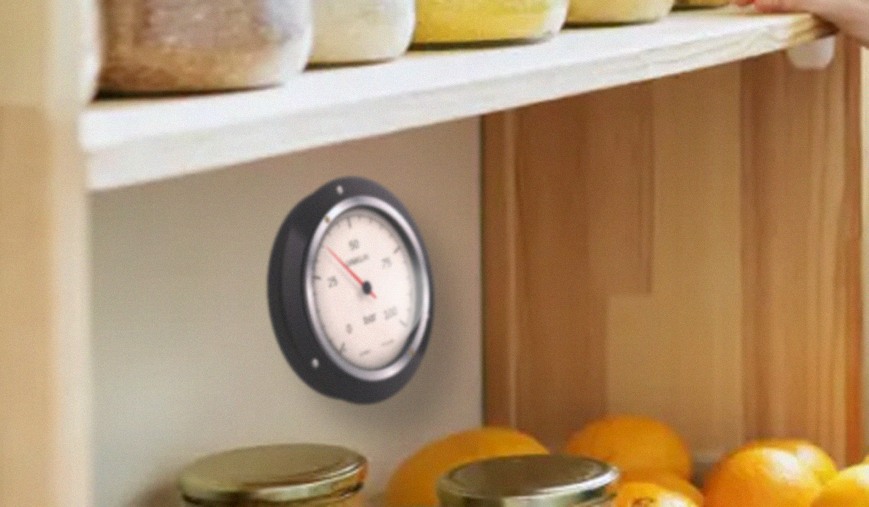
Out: 35bar
